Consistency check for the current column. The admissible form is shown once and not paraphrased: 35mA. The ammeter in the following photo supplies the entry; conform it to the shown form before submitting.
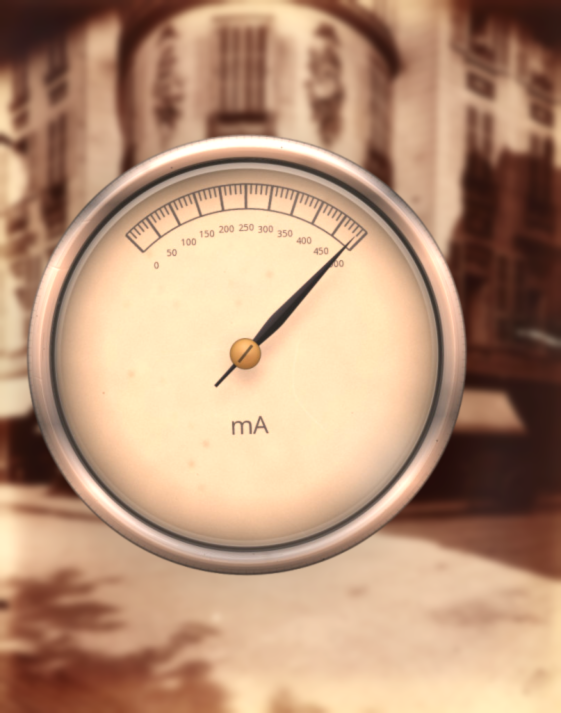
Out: 490mA
